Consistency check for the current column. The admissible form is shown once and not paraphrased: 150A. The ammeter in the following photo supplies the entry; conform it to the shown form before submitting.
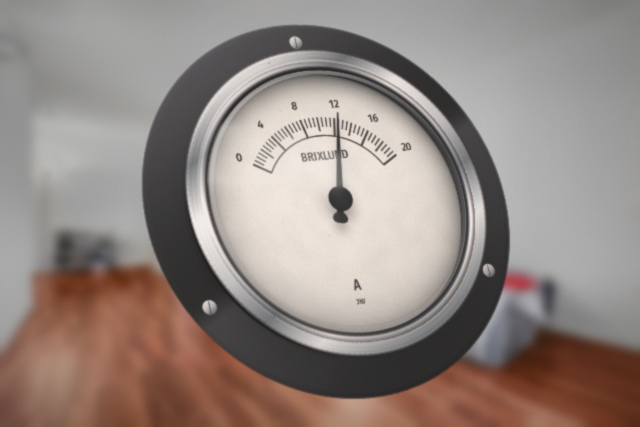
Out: 12A
